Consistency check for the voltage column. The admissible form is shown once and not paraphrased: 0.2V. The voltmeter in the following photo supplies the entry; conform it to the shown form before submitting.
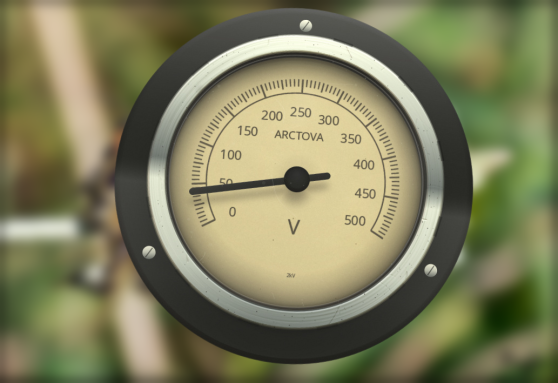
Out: 40V
